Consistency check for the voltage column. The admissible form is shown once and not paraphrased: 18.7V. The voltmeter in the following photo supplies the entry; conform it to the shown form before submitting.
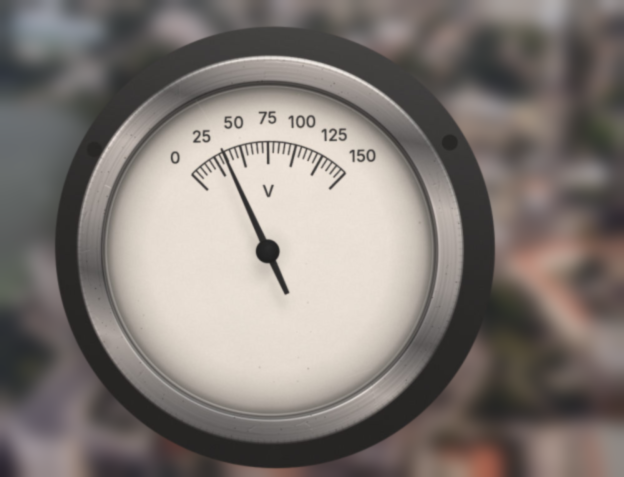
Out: 35V
